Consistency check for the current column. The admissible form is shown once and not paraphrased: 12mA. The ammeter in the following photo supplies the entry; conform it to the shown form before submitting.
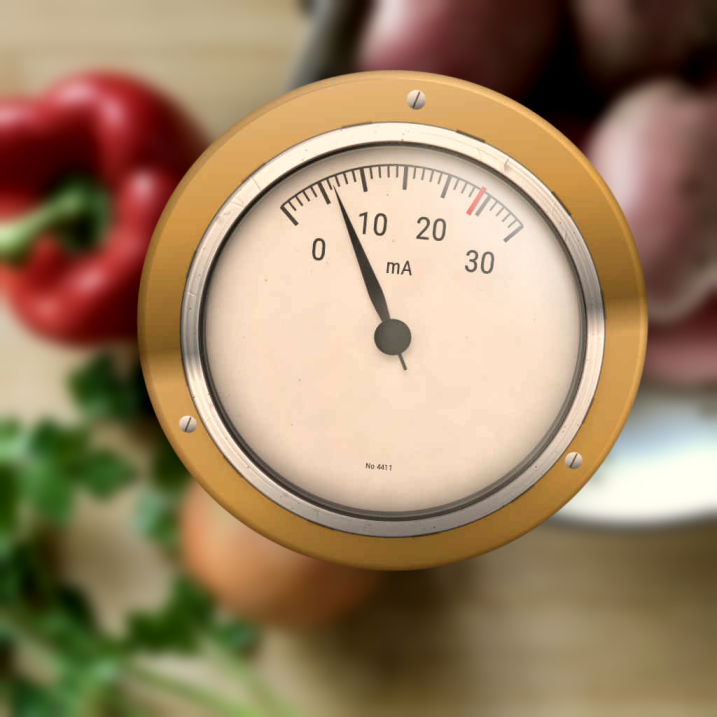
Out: 6.5mA
